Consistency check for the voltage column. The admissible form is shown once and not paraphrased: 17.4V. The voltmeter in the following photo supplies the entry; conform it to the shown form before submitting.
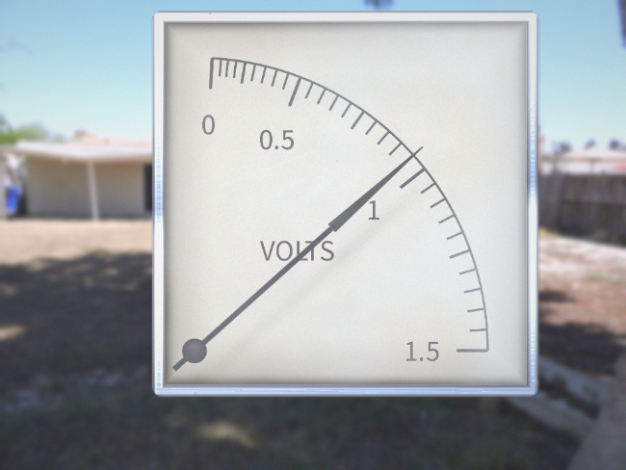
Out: 0.95V
